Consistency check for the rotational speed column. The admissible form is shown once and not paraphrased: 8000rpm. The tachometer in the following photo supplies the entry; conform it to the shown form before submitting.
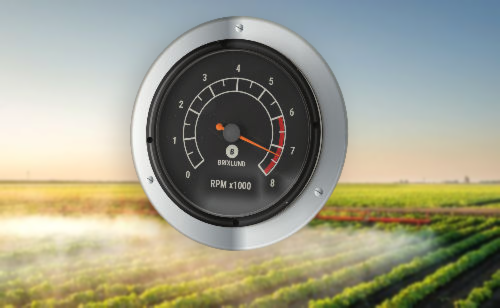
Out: 7250rpm
